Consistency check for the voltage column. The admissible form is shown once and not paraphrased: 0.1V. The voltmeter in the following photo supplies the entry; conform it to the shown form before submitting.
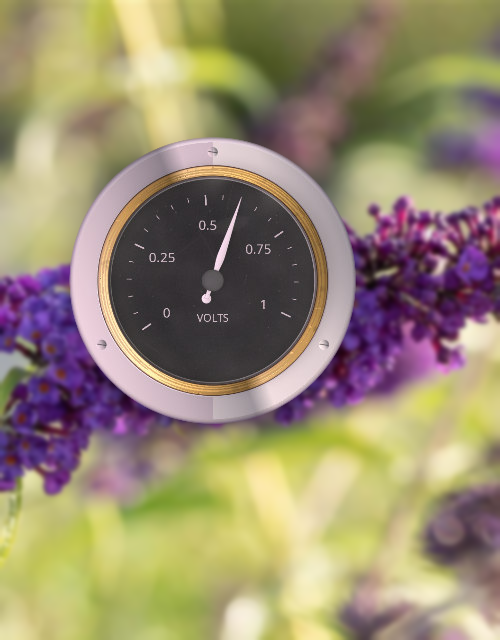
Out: 0.6V
